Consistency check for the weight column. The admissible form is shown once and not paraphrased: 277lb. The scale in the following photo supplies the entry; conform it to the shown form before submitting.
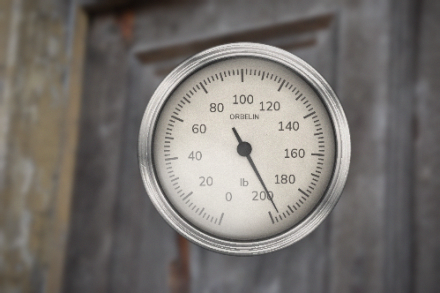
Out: 196lb
